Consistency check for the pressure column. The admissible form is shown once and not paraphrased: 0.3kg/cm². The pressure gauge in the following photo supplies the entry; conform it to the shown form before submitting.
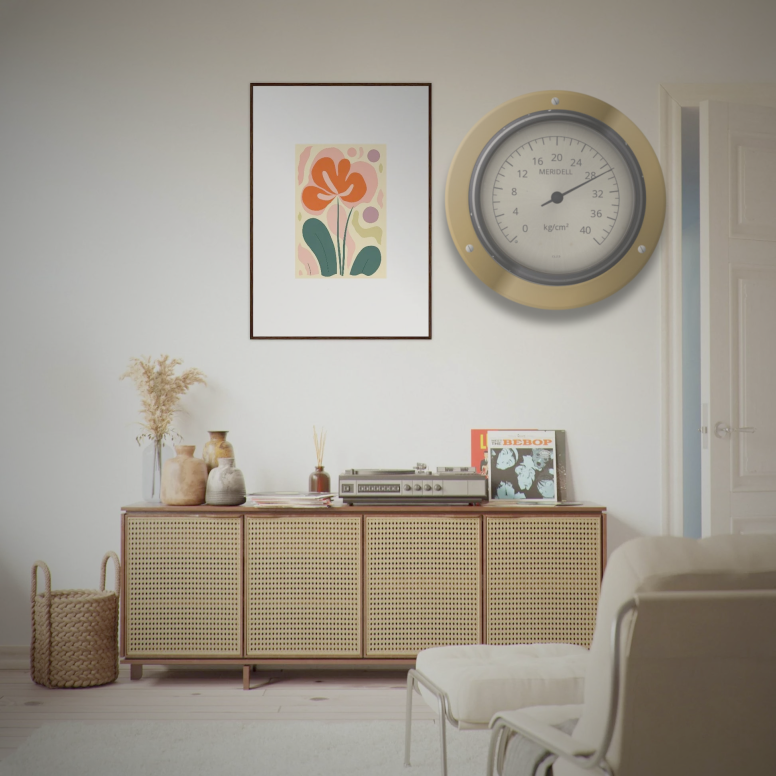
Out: 29kg/cm²
